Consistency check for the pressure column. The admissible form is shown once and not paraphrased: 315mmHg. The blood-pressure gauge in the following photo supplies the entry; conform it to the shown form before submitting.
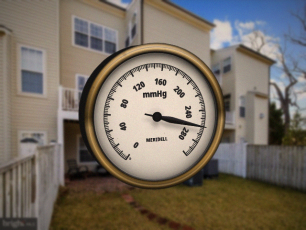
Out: 260mmHg
